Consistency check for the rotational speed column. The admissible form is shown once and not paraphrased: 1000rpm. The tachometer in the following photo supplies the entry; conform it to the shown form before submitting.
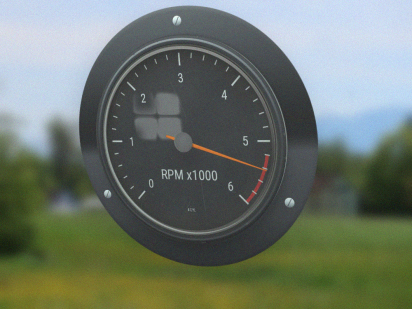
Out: 5400rpm
